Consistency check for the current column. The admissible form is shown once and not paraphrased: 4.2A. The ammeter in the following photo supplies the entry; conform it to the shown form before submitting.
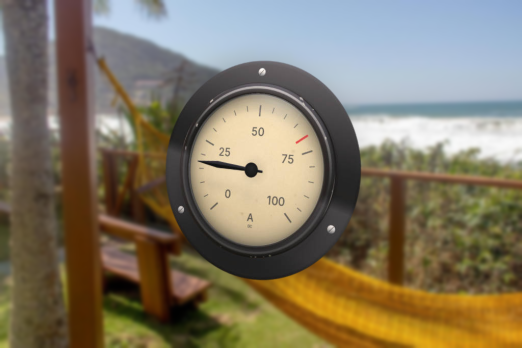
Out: 17.5A
